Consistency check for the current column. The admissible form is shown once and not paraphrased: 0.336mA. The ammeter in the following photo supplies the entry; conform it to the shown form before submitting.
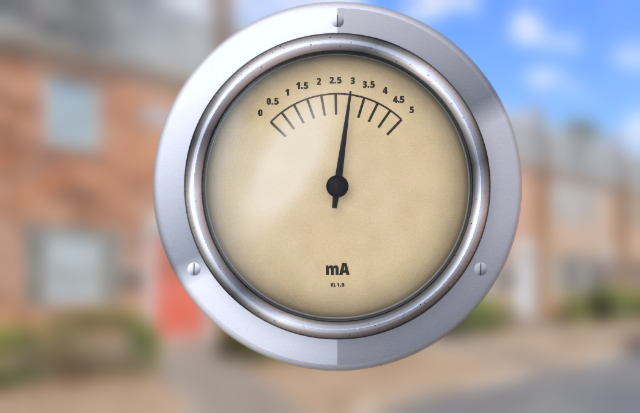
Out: 3mA
